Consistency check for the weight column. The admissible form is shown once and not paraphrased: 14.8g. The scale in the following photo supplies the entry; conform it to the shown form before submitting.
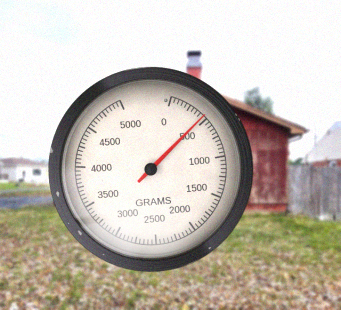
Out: 450g
